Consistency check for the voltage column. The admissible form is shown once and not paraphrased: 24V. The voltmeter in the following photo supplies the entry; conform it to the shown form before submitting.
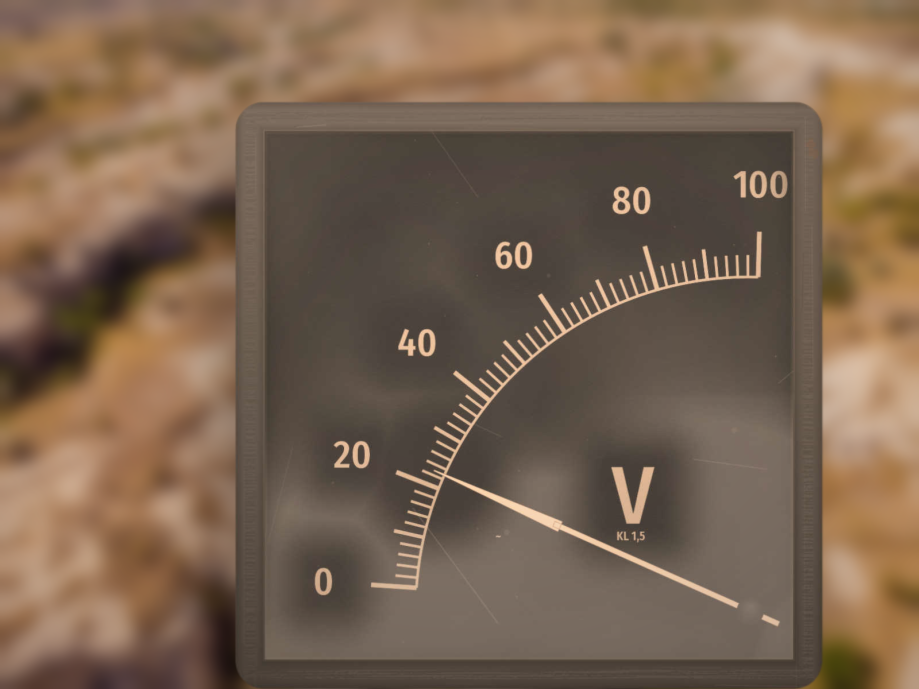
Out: 23V
